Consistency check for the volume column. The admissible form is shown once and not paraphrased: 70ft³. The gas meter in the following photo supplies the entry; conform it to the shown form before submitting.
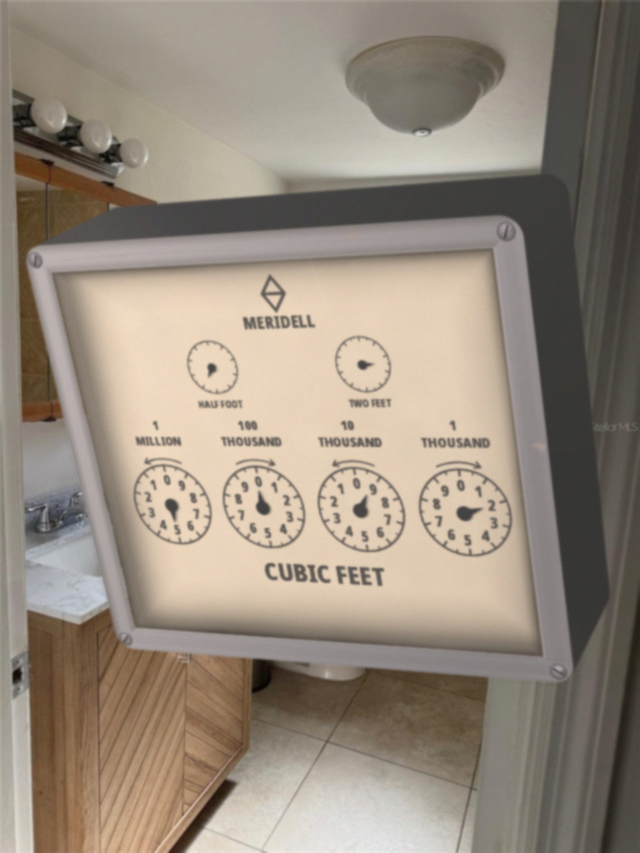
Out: 499200ft³
